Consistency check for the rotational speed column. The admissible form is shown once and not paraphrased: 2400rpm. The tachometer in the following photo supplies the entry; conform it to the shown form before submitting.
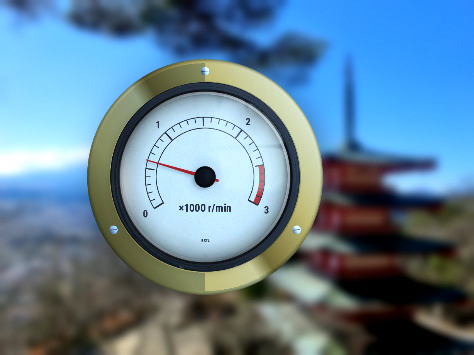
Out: 600rpm
